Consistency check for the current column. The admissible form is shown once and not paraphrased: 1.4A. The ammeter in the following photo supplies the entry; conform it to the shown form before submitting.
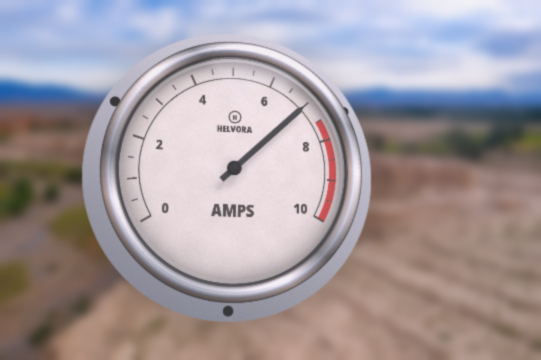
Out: 7A
